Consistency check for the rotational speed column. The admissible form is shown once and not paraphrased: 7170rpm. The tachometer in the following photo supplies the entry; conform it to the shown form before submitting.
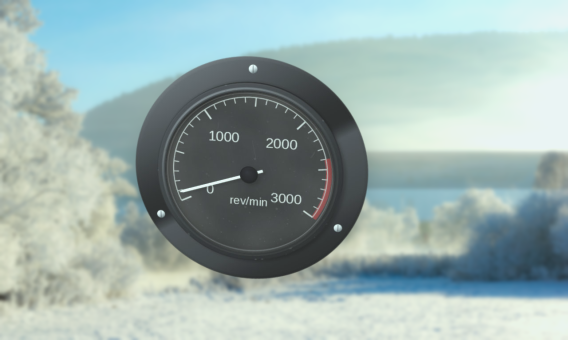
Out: 100rpm
